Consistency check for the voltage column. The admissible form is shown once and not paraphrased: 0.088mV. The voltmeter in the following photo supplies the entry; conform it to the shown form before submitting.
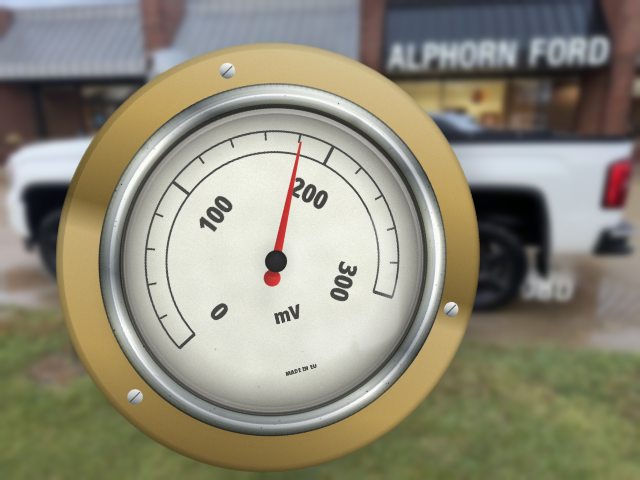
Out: 180mV
